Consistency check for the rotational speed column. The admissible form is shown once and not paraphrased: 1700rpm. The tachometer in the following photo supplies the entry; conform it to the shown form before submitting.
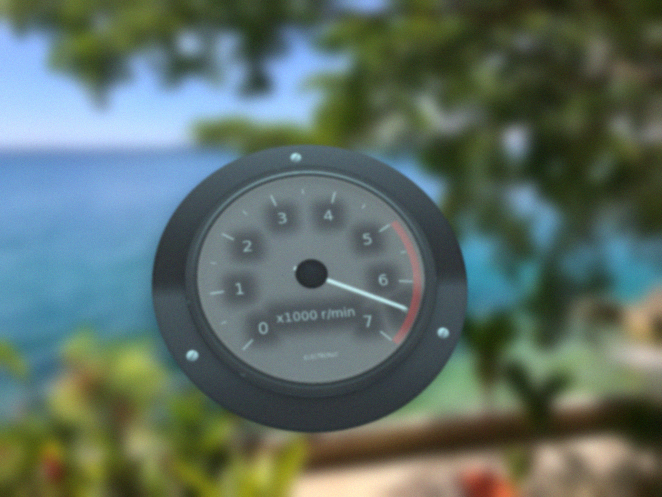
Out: 6500rpm
